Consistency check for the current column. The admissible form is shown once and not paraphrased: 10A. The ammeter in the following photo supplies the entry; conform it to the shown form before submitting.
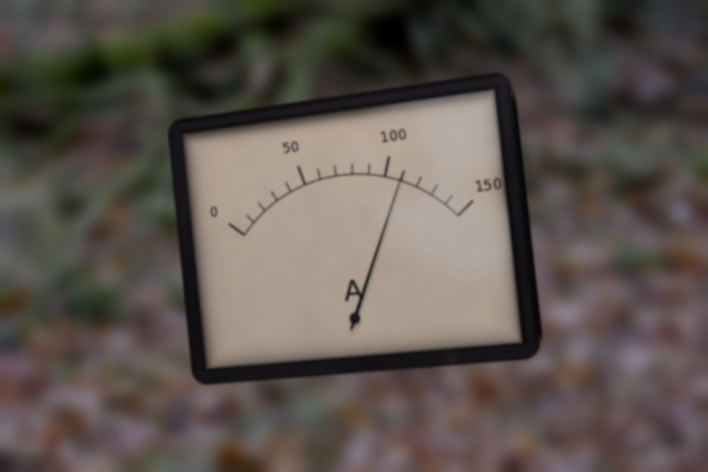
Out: 110A
